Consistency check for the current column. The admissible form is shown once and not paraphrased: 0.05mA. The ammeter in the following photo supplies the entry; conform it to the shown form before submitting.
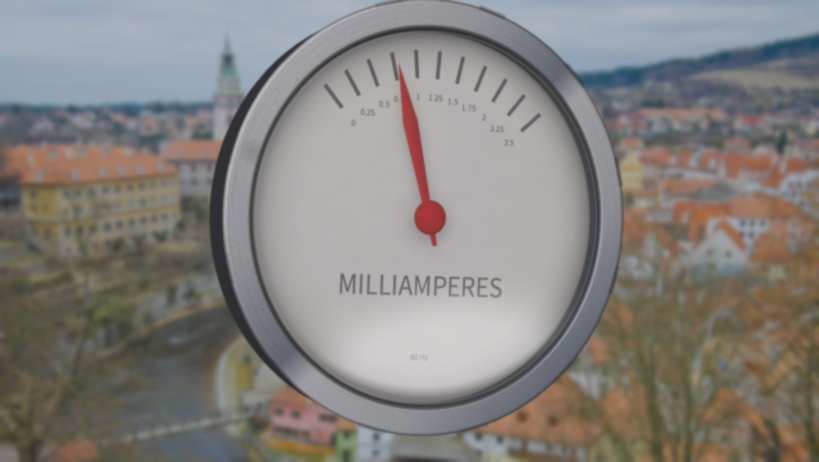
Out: 0.75mA
